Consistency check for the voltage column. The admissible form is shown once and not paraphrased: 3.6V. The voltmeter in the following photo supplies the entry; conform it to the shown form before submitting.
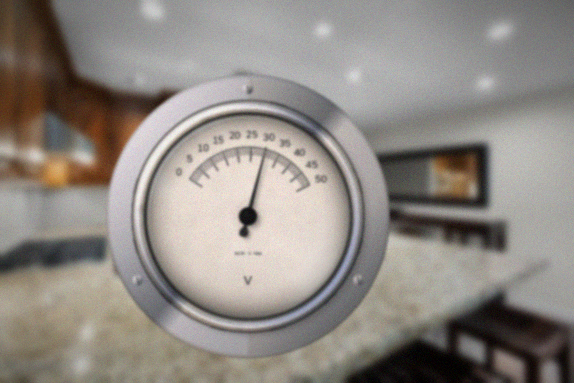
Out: 30V
